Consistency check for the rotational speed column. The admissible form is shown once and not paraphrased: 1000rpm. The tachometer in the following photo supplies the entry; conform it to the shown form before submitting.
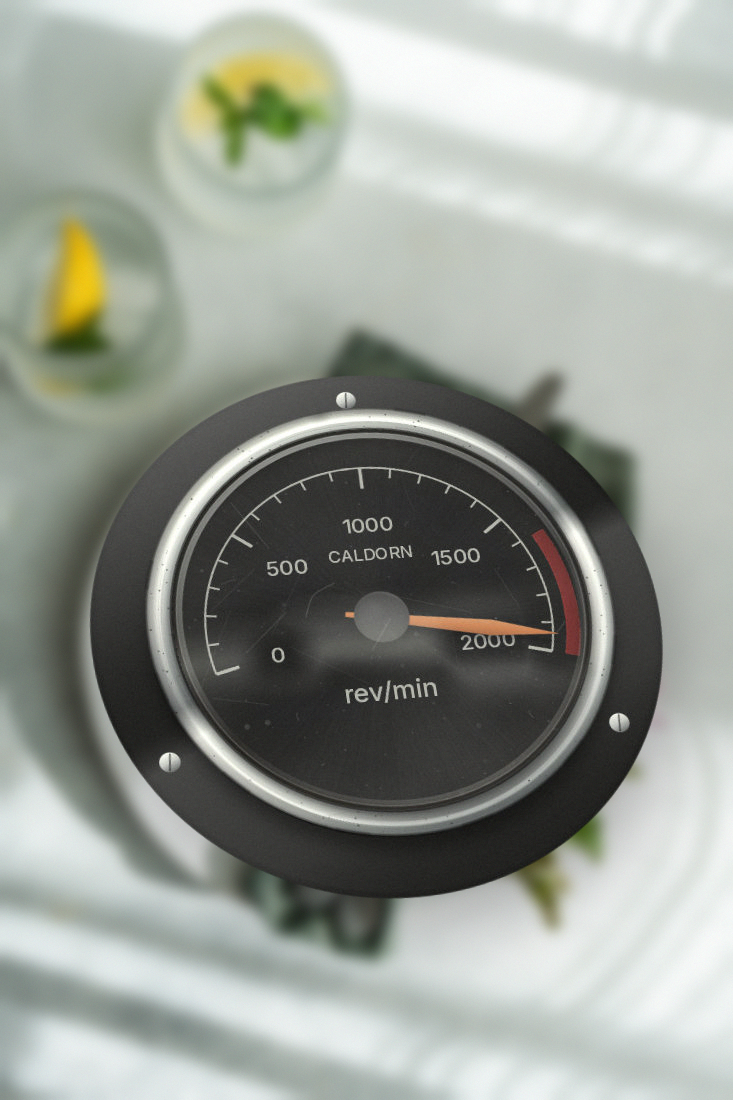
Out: 1950rpm
